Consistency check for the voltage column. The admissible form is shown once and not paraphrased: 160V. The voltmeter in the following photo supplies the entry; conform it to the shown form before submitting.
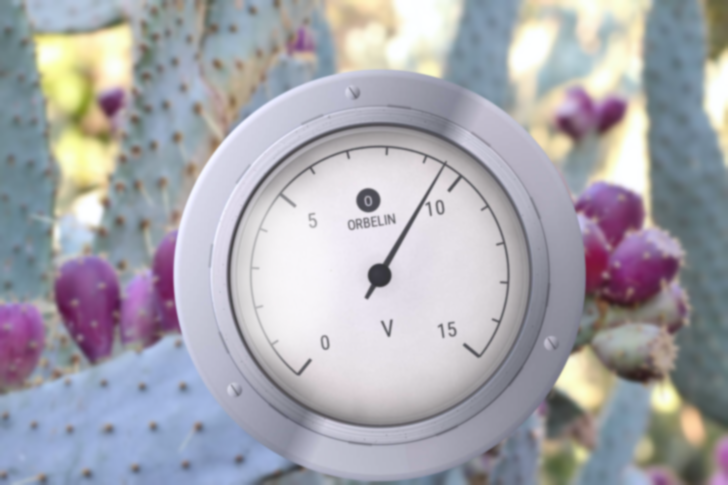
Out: 9.5V
